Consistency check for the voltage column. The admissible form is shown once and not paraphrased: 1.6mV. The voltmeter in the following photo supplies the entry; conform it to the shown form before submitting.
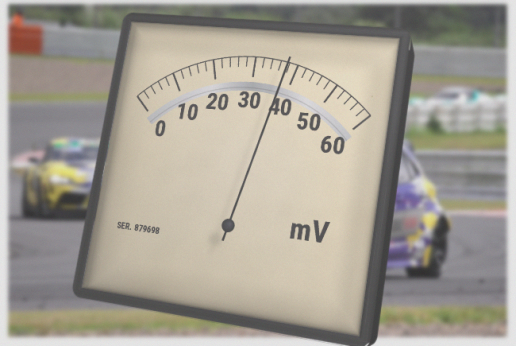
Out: 38mV
